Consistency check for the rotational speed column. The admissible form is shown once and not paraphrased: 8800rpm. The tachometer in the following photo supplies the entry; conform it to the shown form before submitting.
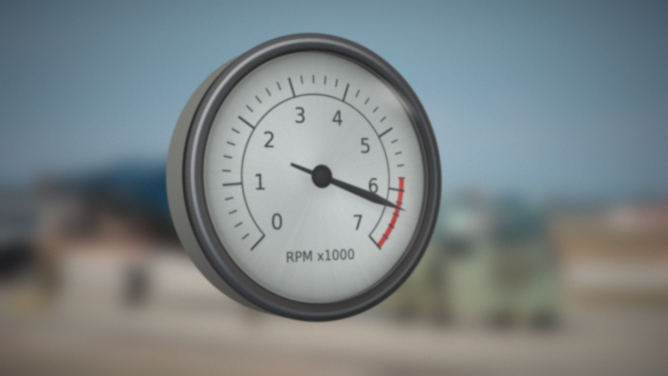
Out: 6300rpm
